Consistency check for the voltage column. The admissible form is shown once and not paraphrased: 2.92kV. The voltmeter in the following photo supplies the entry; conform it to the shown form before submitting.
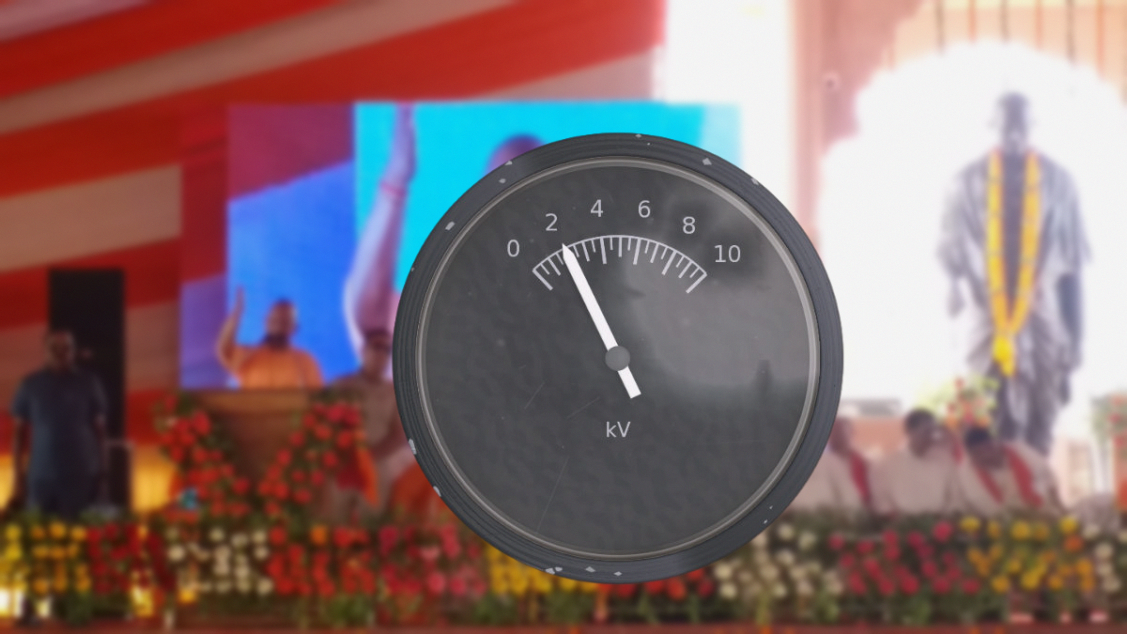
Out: 2kV
